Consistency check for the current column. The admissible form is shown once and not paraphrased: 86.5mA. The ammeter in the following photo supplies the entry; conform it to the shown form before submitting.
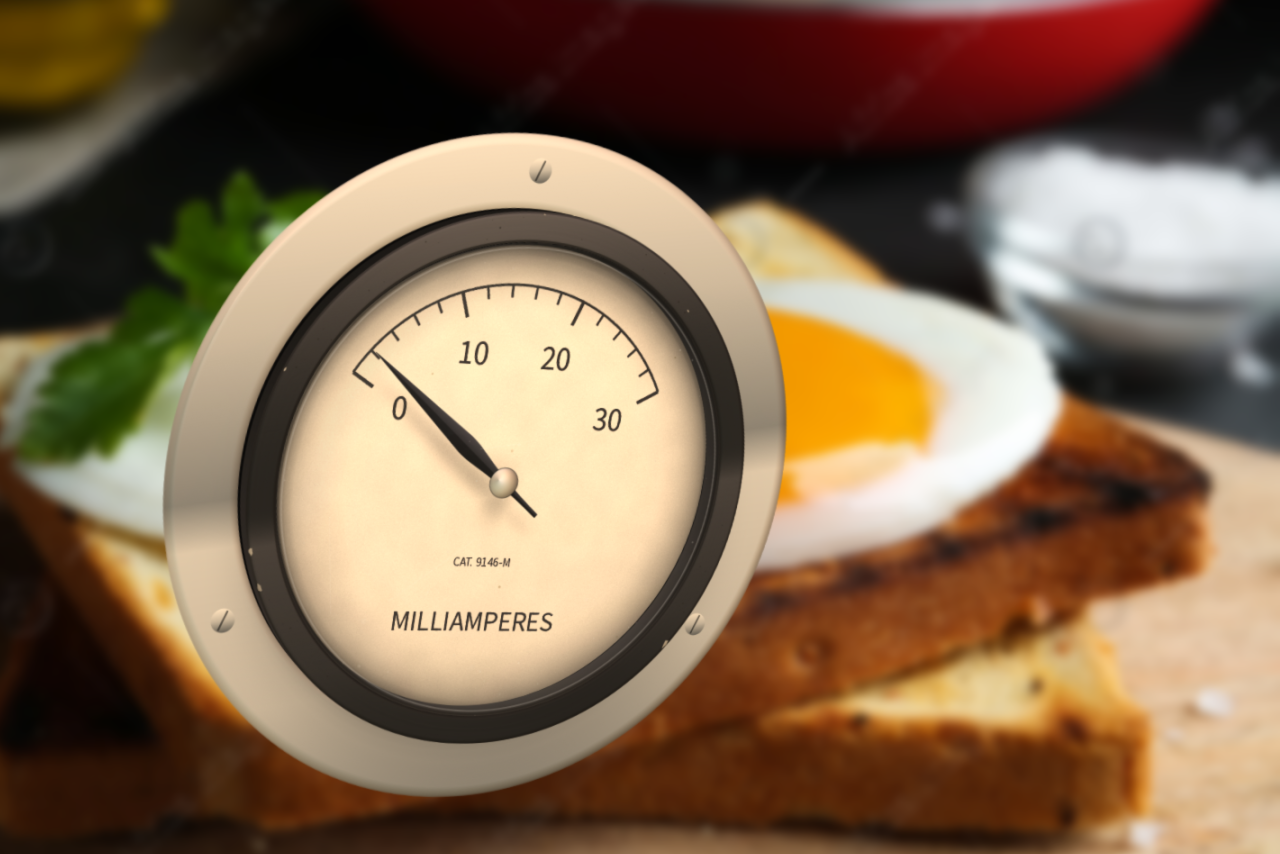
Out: 2mA
